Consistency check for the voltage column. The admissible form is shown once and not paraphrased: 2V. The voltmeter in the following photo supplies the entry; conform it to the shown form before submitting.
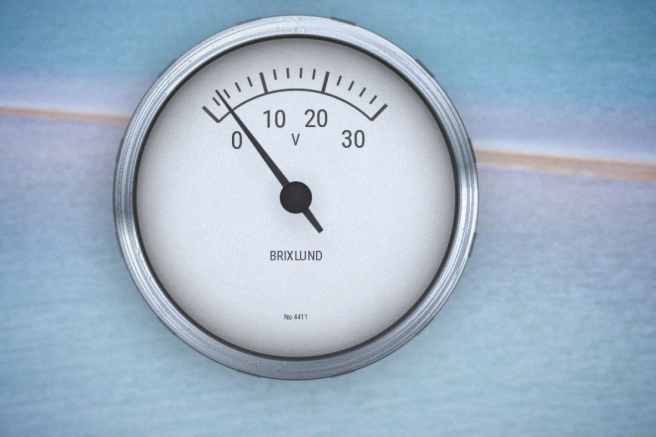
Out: 3V
